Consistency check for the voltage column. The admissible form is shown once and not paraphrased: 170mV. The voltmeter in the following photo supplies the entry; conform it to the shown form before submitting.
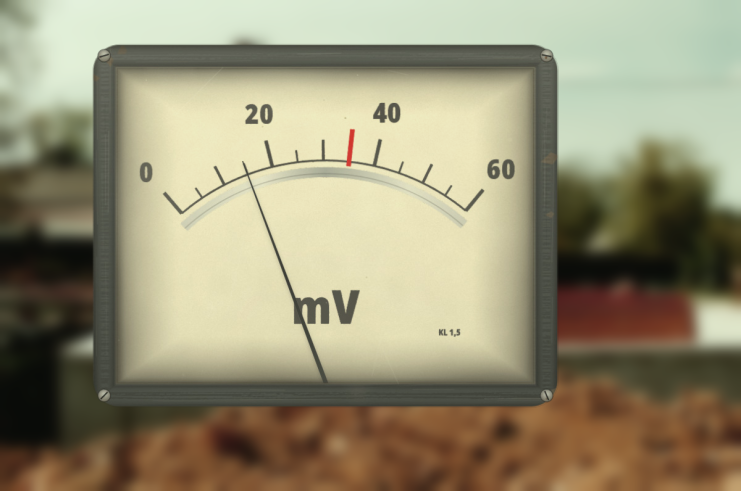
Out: 15mV
